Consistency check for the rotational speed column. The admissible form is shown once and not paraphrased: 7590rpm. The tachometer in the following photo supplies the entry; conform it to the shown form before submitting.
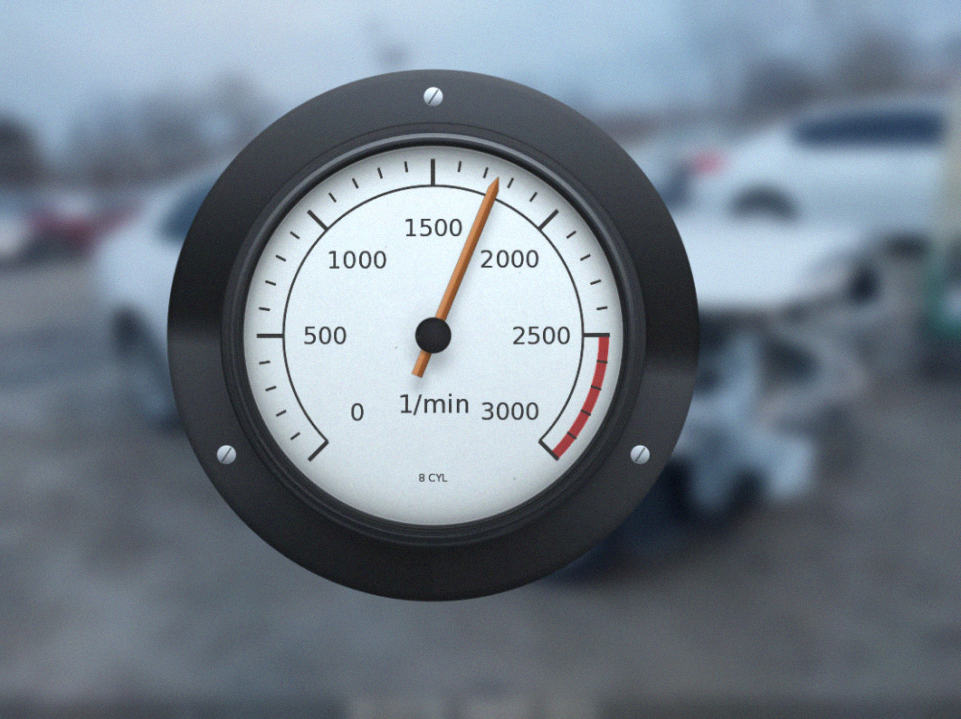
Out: 1750rpm
